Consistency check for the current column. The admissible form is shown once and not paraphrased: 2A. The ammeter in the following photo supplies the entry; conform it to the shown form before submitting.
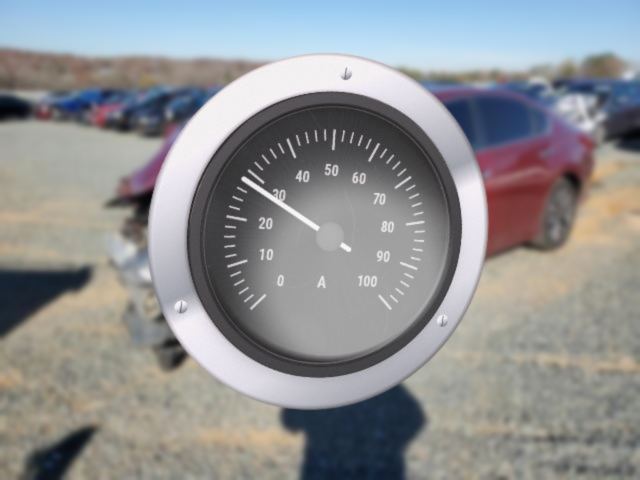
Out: 28A
